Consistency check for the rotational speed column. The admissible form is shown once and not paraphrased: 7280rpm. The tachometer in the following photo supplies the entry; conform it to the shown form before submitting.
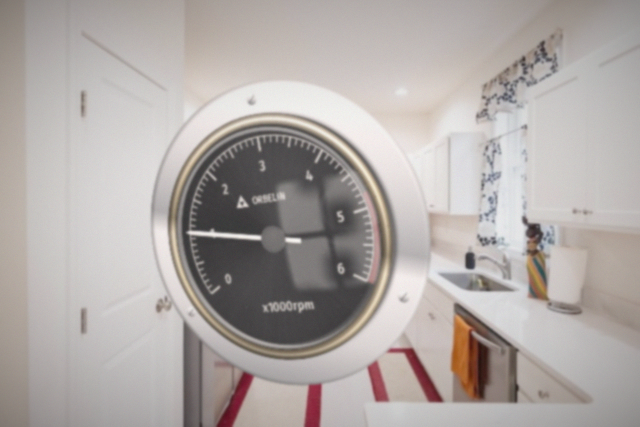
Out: 1000rpm
